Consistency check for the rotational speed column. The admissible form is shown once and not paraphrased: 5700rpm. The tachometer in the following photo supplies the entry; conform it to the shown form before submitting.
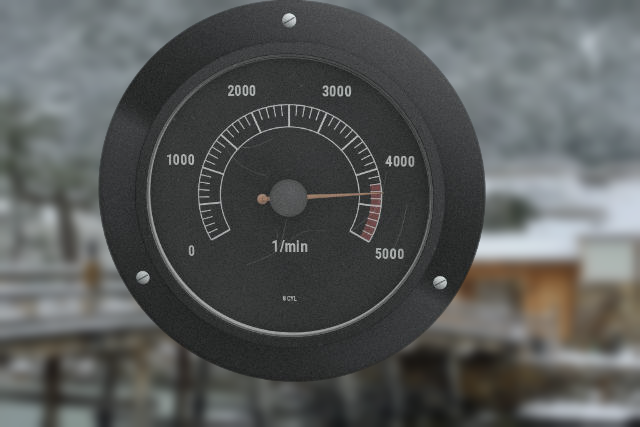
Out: 4300rpm
